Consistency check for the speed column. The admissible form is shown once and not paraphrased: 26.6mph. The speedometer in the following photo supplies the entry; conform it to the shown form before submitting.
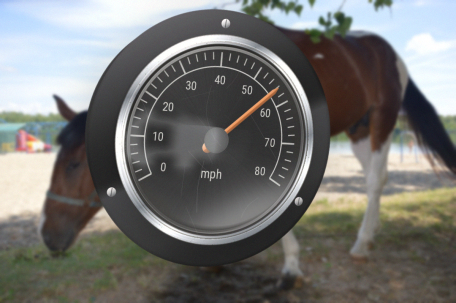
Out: 56mph
